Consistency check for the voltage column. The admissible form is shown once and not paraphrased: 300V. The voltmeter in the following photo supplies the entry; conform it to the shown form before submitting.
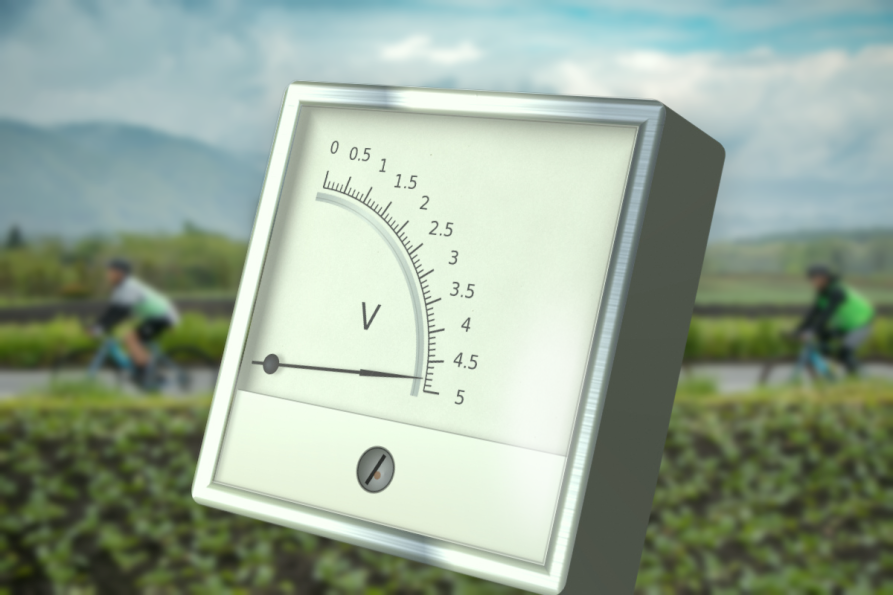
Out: 4.8V
